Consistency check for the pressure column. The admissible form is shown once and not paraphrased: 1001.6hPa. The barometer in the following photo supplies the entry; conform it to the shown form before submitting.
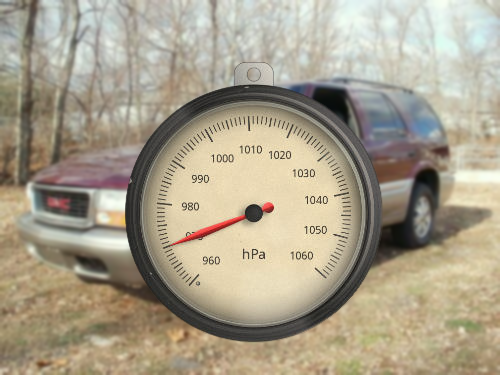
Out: 970hPa
